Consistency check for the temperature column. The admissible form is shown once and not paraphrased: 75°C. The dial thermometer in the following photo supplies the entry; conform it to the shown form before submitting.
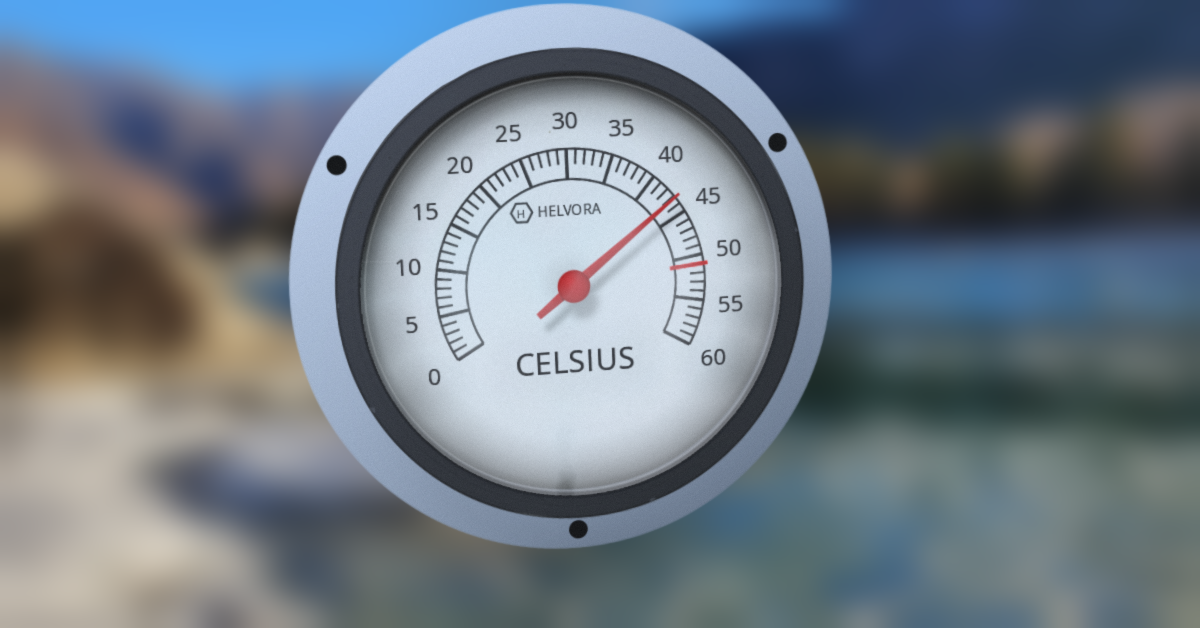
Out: 43°C
